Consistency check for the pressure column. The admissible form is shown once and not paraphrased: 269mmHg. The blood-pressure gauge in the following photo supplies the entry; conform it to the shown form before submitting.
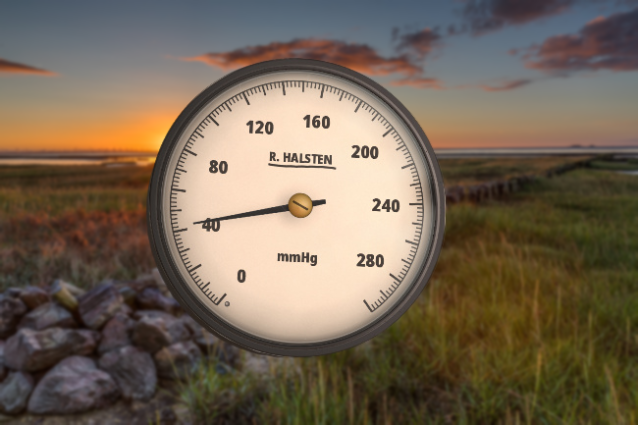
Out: 42mmHg
